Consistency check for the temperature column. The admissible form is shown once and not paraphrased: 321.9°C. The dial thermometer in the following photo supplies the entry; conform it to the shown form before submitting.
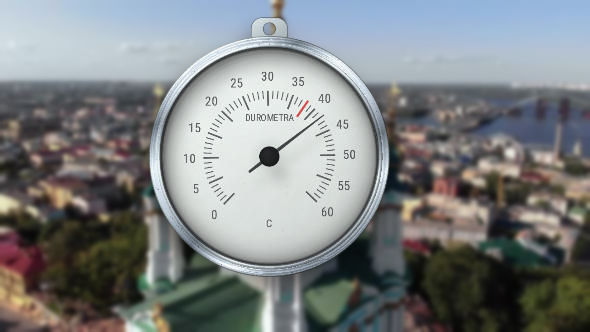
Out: 42°C
